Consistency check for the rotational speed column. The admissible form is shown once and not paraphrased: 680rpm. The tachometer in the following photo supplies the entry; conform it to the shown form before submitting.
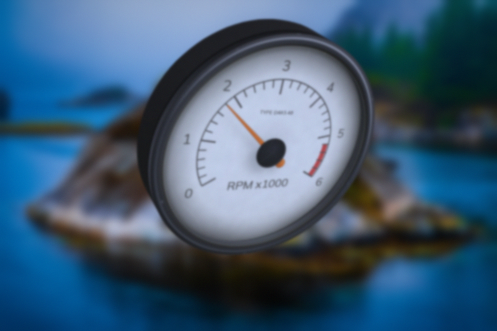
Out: 1800rpm
